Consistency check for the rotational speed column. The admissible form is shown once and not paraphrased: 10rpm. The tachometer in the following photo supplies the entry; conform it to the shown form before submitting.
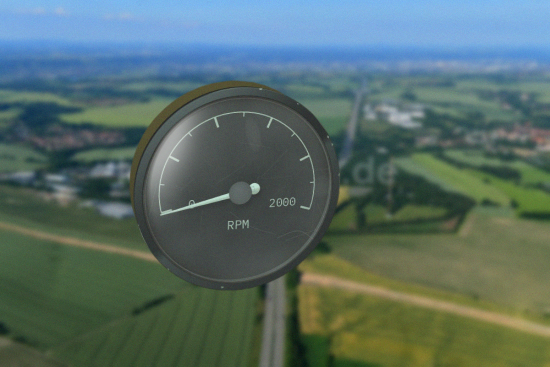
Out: 0rpm
